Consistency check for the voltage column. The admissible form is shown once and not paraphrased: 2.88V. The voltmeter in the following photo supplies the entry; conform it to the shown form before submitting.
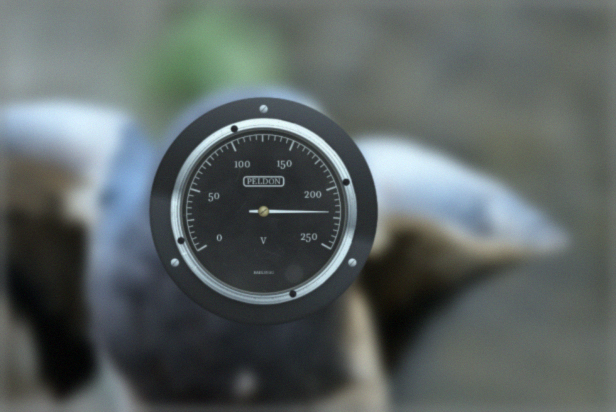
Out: 220V
